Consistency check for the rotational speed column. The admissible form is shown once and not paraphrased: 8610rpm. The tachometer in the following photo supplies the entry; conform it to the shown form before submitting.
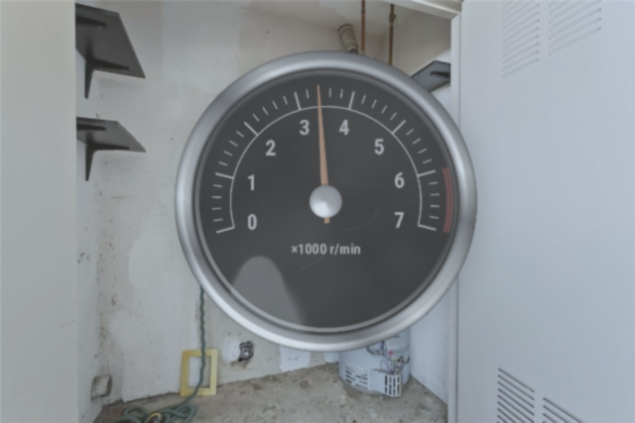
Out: 3400rpm
